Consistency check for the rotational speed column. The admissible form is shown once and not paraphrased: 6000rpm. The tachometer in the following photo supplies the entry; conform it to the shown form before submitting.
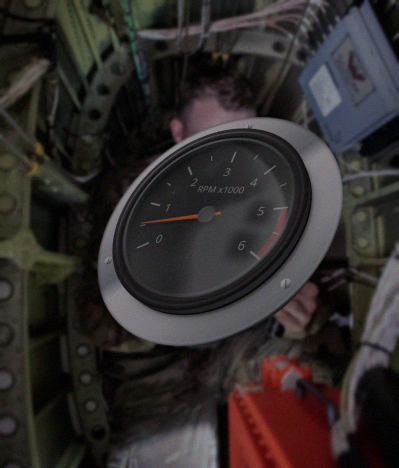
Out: 500rpm
